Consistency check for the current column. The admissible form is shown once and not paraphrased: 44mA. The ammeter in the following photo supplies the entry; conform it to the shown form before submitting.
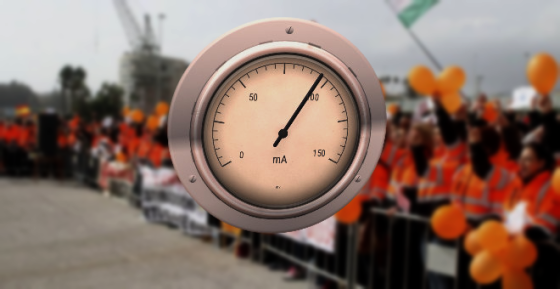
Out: 95mA
